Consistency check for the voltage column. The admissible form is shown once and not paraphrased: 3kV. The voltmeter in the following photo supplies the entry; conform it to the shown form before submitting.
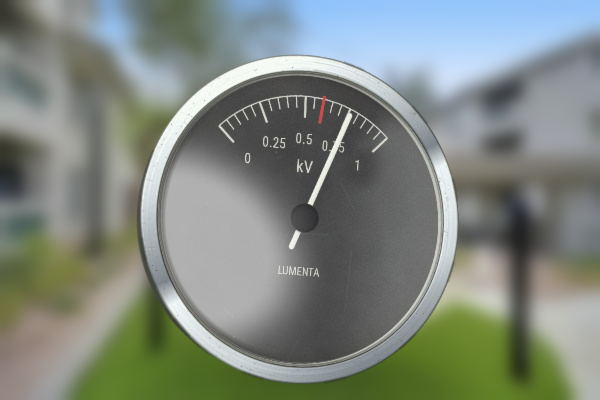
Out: 0.75kV
